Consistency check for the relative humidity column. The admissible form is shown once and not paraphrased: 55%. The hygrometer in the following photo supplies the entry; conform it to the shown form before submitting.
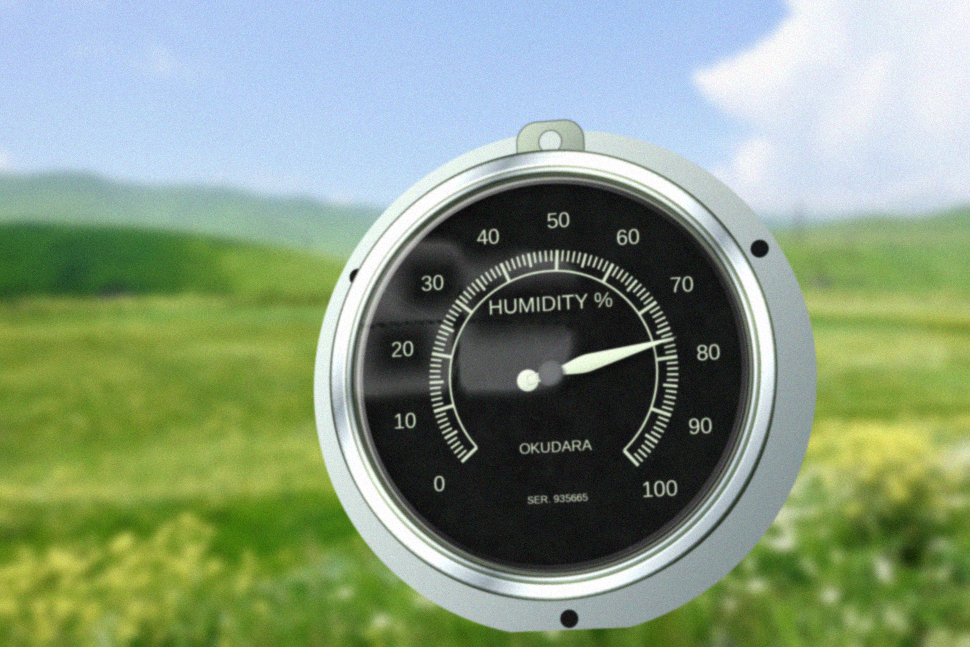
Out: 77%
